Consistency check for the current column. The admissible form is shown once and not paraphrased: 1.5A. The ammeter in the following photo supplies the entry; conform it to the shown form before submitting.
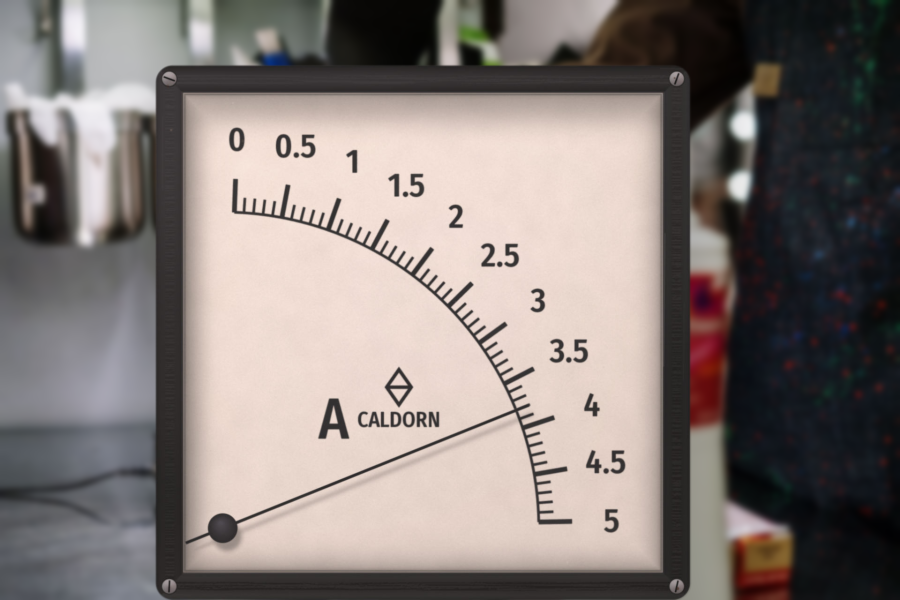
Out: 3.8A
